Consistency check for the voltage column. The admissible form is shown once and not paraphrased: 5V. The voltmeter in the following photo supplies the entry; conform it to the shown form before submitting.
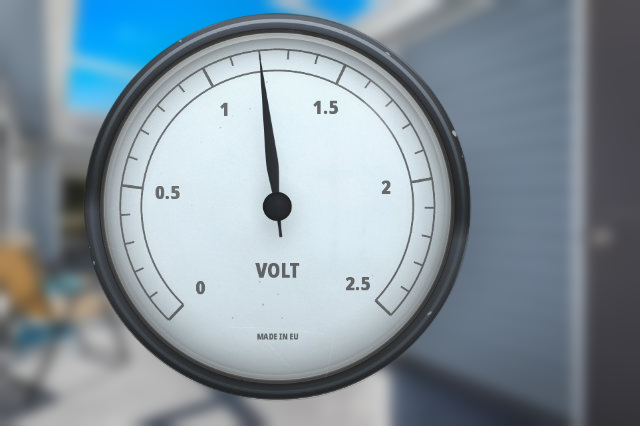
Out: 1.2V
